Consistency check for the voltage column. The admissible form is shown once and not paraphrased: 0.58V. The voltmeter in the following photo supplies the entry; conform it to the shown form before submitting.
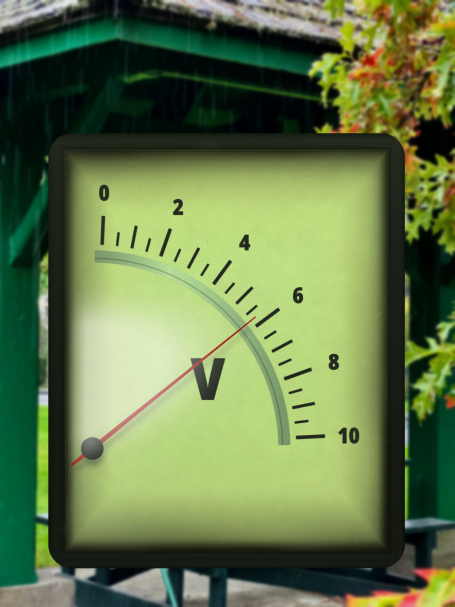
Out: 5.75V
